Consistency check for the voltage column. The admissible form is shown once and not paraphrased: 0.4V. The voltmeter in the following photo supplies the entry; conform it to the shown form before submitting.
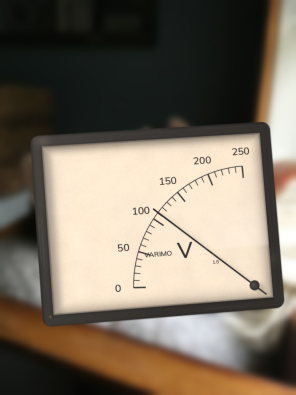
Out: 110V
